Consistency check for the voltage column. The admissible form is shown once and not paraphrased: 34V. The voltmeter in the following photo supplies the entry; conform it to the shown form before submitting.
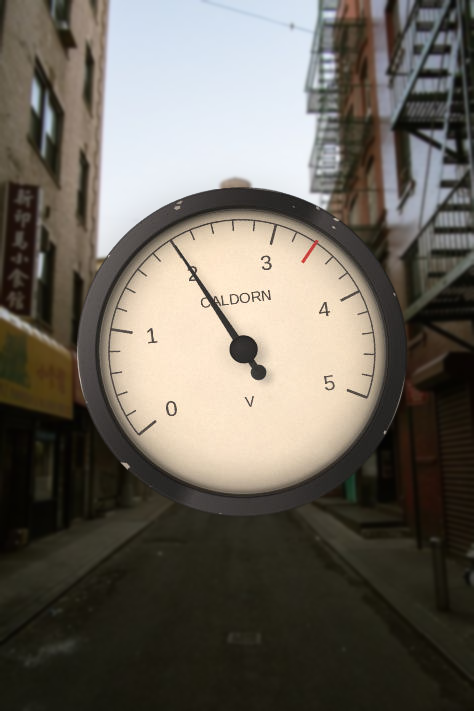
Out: 2V
